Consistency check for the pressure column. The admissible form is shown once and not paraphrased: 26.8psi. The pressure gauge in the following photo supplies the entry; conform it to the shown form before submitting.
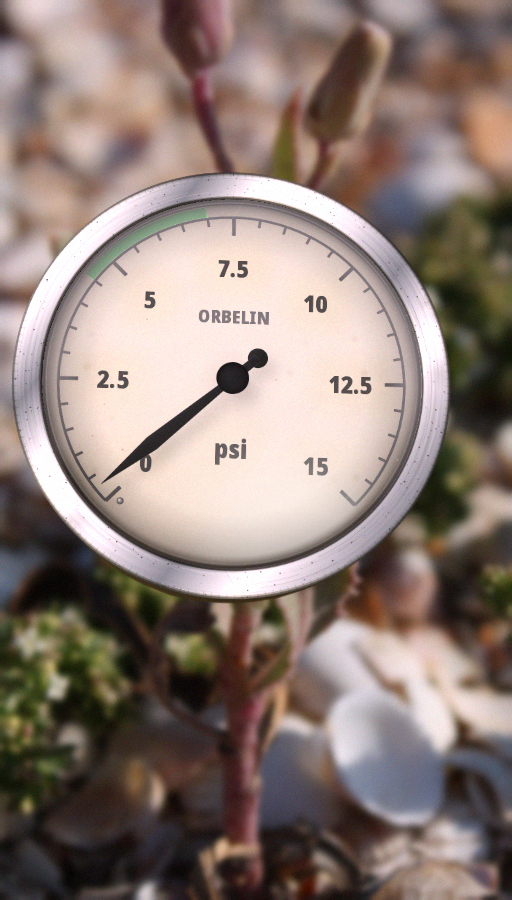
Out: 0.25psi
